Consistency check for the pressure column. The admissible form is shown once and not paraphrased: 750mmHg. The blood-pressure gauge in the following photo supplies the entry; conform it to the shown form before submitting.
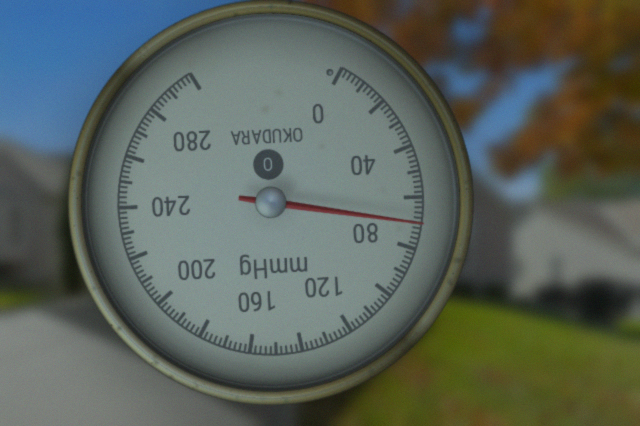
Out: 70mmHg
